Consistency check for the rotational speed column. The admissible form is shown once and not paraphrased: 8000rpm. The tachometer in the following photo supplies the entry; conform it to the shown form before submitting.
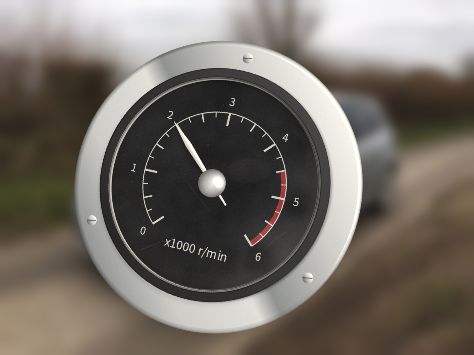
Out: 2000rpm
